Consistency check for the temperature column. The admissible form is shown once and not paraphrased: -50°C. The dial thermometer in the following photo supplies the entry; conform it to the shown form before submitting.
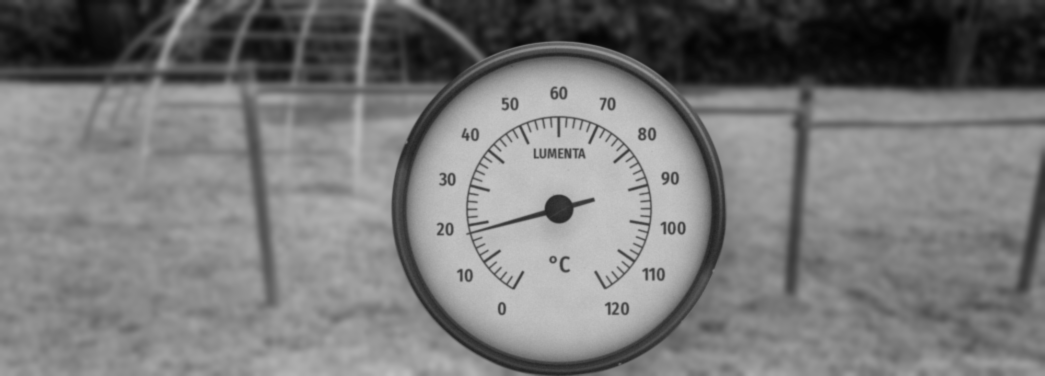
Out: 18°C
